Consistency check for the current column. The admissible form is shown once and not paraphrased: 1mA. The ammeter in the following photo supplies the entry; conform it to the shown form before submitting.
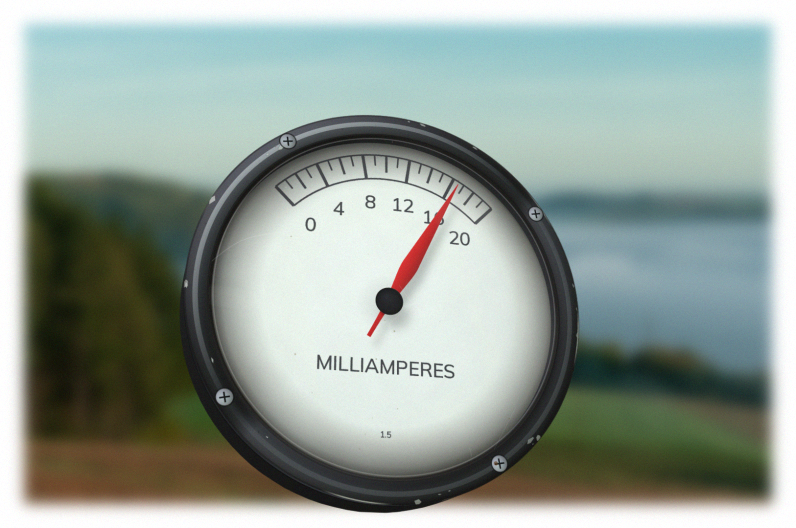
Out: 16.5mA
